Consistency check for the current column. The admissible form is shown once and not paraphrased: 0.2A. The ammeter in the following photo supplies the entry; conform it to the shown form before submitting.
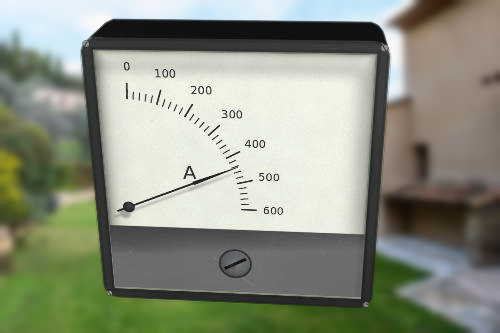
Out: 440A
